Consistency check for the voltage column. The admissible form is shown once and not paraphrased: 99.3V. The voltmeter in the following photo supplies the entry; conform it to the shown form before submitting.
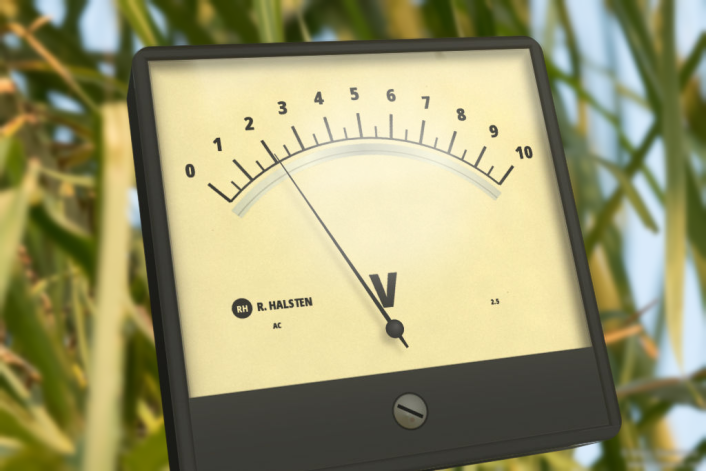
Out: 2V
